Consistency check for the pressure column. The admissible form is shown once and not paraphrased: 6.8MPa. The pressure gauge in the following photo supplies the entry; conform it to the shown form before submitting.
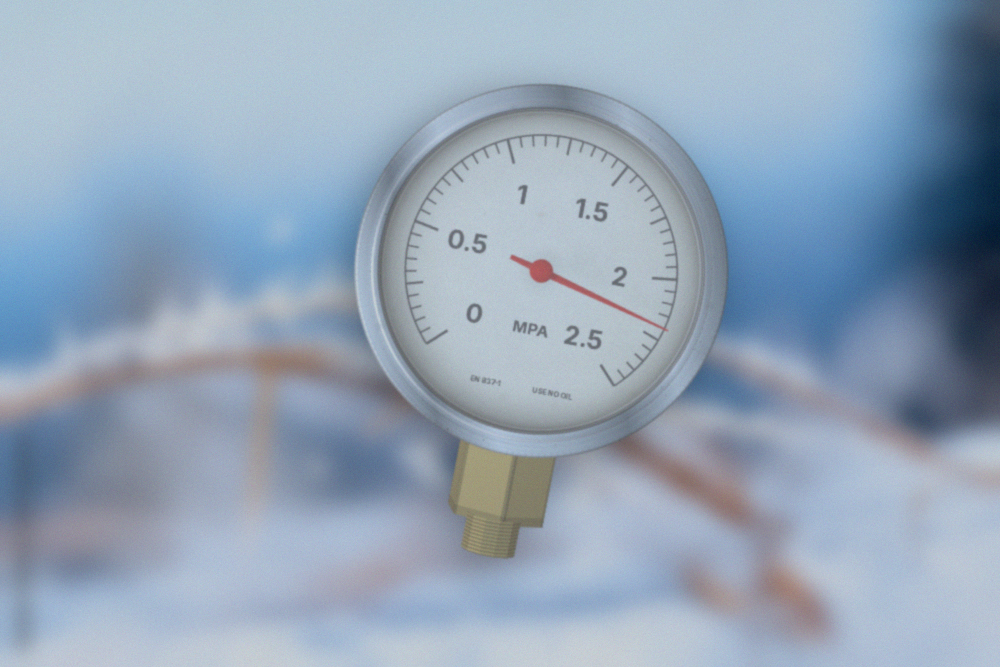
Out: 2.2MPa
